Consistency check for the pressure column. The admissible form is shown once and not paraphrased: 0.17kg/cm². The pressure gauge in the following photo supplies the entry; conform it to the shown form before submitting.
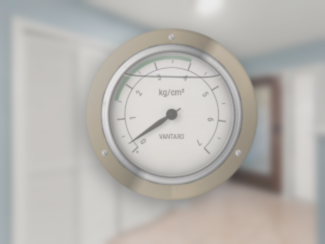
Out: 0.25kg/cm²
